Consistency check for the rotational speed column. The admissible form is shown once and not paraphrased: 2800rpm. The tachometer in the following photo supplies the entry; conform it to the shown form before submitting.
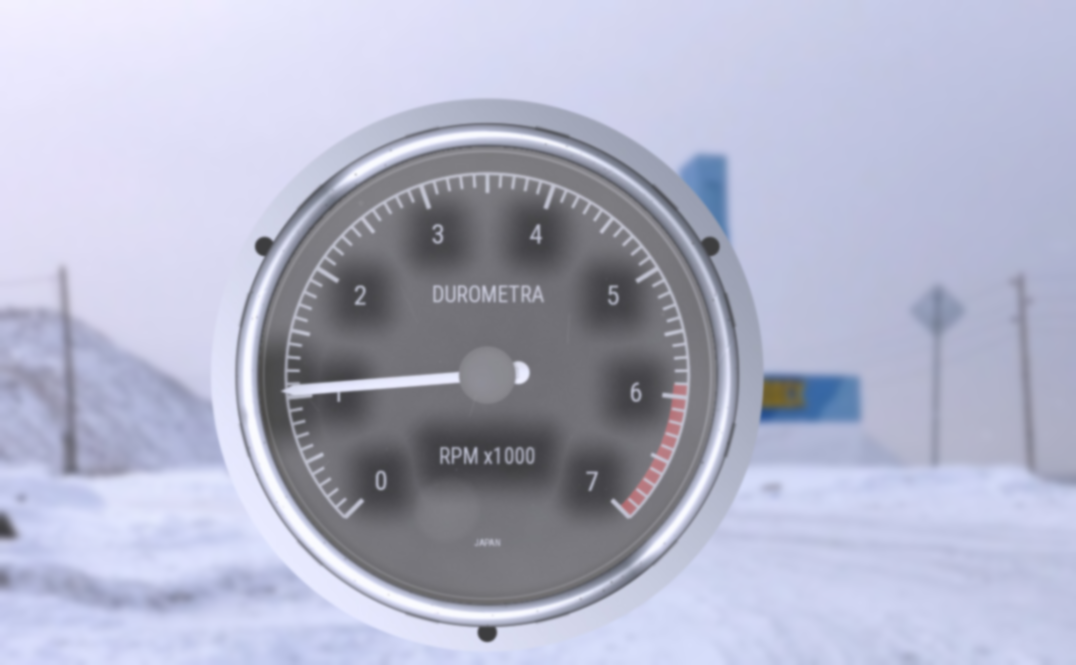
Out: 1050rpm
